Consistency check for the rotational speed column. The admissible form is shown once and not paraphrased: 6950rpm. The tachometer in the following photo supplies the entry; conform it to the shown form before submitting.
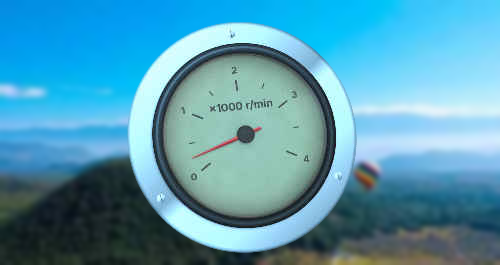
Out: 250rpm
